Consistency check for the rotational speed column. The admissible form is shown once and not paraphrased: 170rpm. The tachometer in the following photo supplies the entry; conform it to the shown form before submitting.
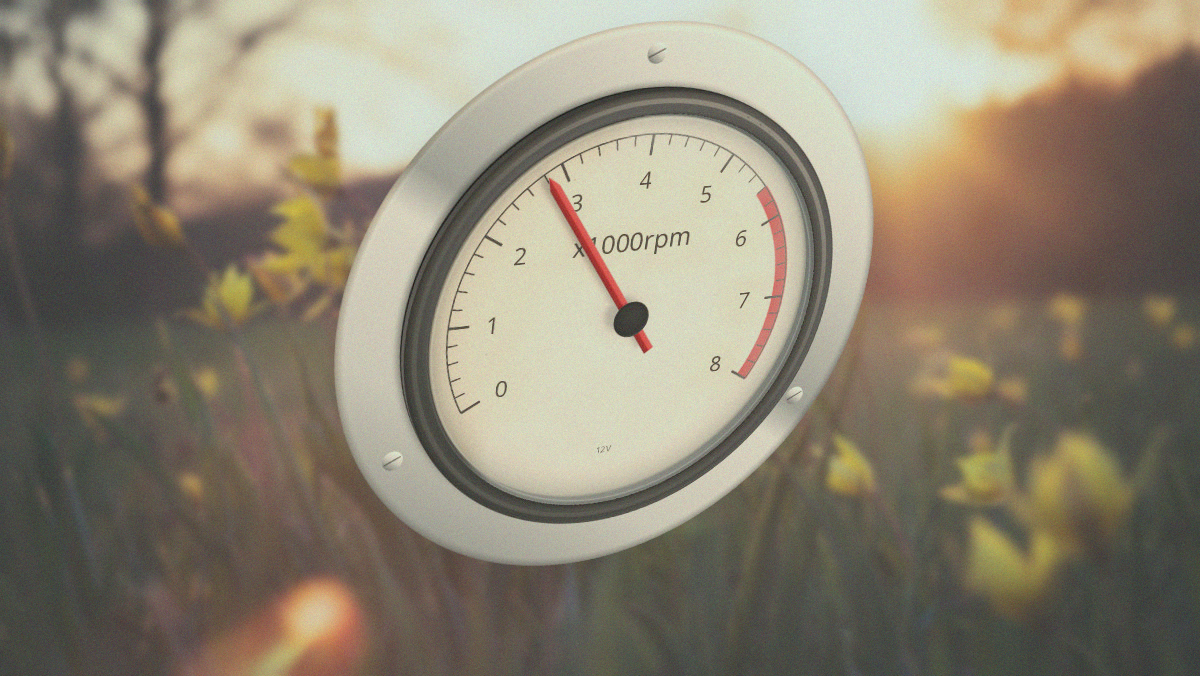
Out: 2800rpm
